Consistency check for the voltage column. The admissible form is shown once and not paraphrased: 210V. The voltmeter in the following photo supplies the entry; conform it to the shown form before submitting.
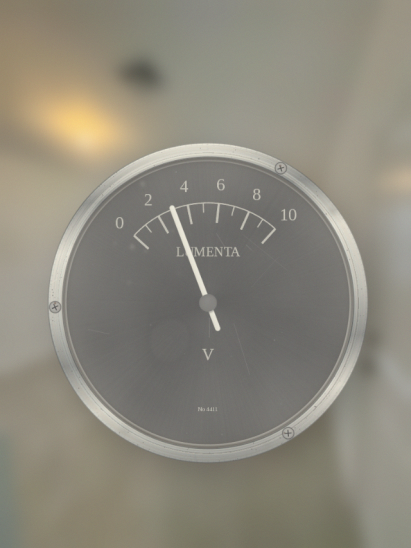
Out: 3V
